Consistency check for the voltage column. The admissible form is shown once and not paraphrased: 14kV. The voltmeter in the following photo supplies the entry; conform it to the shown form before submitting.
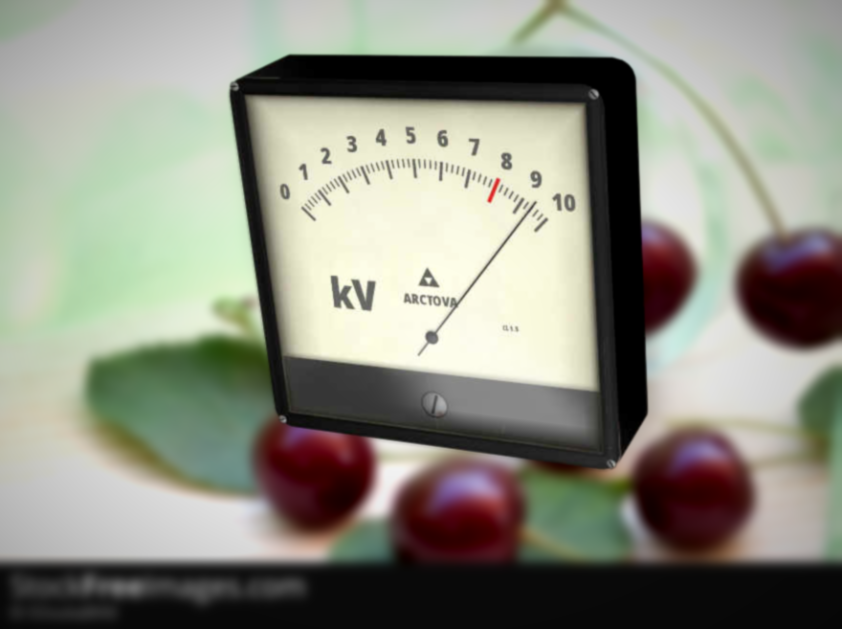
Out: 9.4kV
